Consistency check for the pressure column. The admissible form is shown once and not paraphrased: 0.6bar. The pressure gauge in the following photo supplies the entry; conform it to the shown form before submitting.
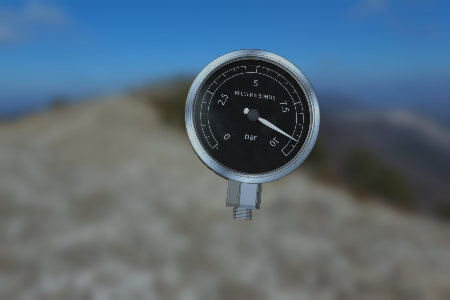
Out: 9.25bar
